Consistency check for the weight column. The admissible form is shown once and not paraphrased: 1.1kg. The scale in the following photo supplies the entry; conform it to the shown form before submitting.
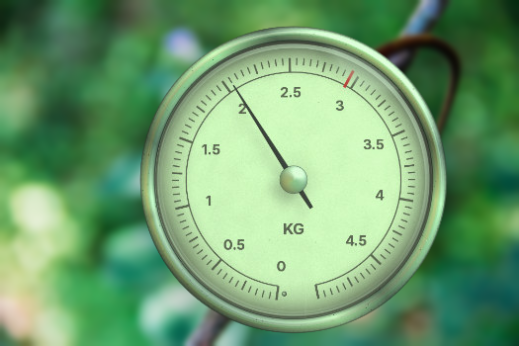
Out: 2.05kg
